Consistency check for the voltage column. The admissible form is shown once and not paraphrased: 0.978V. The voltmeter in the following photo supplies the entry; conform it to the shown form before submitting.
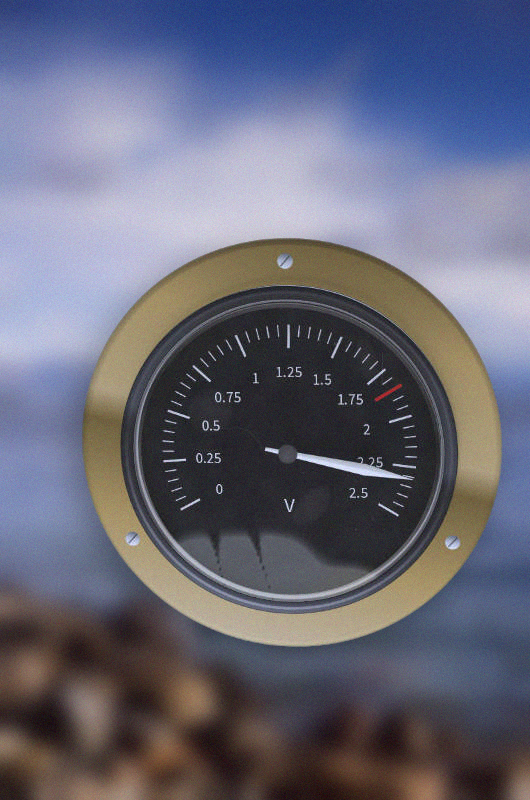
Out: 2.3V
